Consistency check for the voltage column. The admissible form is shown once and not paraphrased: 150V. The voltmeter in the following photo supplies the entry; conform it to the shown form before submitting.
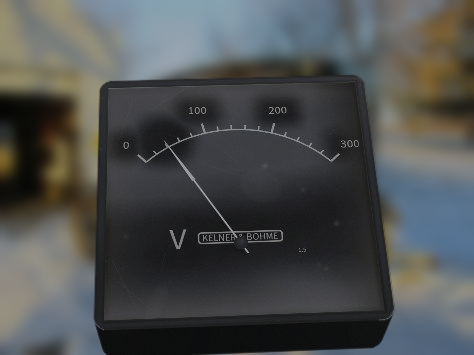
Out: 40V
